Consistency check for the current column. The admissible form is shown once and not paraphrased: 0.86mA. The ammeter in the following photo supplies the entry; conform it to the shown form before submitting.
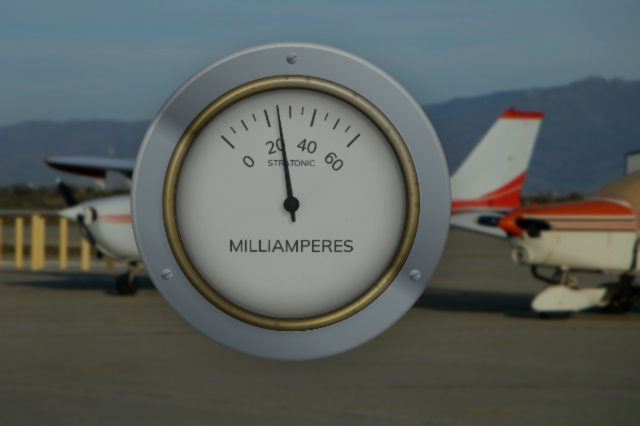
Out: 25mA
